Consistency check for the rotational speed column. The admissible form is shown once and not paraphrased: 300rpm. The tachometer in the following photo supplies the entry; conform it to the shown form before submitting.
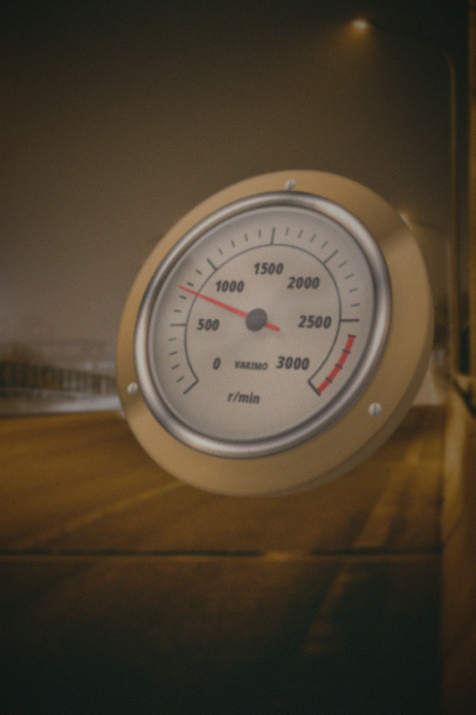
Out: 750rpm
